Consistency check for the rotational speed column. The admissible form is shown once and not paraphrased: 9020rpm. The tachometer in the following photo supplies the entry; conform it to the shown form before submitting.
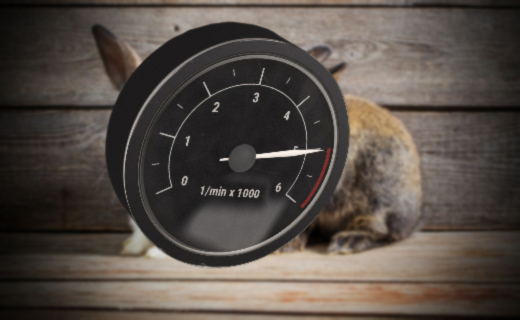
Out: 5000rpm
